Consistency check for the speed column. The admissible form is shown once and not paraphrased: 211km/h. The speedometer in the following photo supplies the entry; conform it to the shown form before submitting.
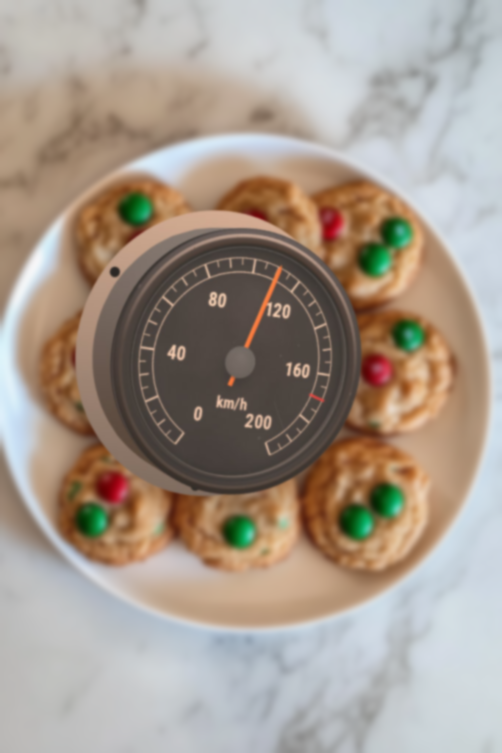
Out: 110km/h
